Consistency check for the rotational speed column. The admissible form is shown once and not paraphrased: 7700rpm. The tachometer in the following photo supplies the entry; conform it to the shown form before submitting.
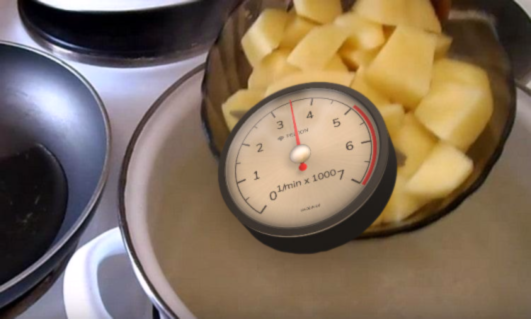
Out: 3500rpm
